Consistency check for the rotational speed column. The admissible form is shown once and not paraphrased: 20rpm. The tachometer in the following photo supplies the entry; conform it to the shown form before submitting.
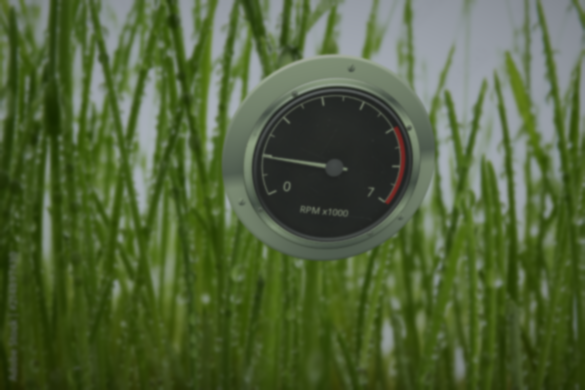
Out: 1000rpm
